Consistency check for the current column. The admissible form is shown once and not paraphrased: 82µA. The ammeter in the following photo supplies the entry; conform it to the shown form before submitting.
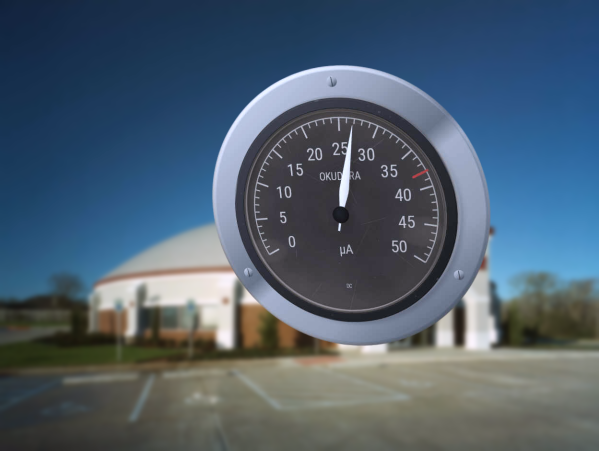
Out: 27µA
